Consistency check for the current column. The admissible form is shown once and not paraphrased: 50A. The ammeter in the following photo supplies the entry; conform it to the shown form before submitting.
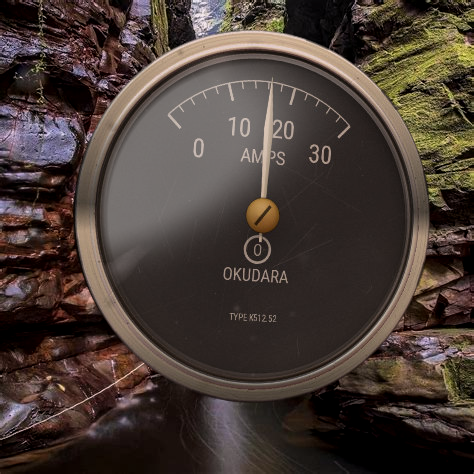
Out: 16A
